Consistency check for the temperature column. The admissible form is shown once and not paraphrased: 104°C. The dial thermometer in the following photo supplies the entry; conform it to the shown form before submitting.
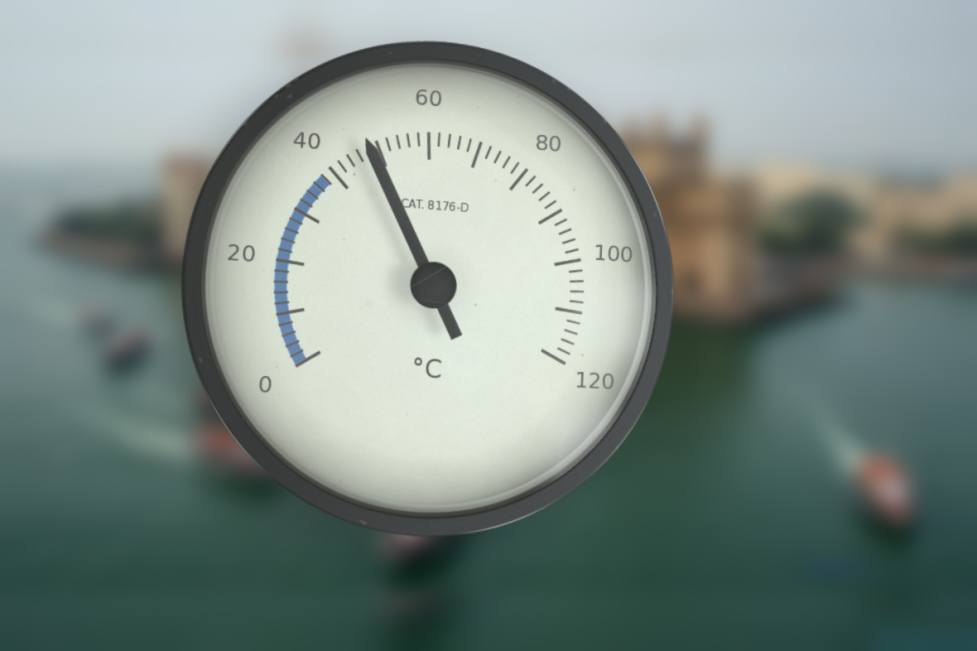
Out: 48°C
